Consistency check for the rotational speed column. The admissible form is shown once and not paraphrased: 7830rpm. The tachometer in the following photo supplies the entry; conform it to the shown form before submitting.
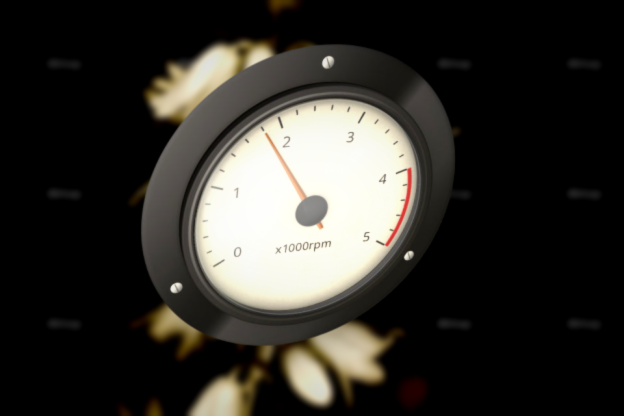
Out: 1800rpm
